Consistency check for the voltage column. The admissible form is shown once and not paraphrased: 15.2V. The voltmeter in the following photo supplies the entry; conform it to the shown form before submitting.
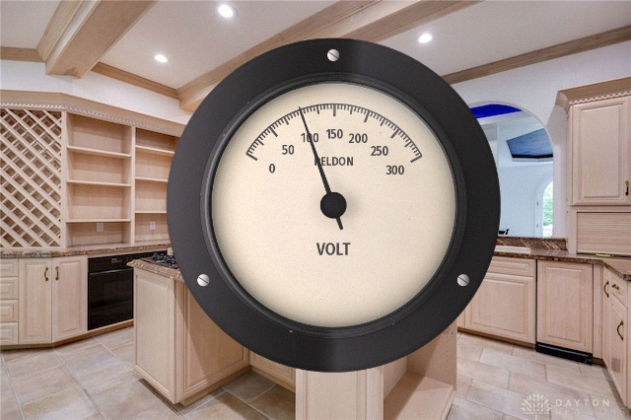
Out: 100V
